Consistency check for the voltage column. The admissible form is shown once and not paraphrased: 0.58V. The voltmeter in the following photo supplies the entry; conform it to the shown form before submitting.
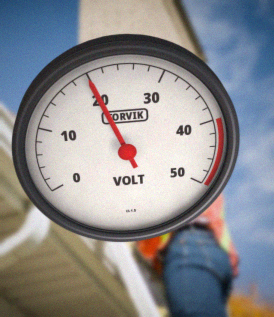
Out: 20V
